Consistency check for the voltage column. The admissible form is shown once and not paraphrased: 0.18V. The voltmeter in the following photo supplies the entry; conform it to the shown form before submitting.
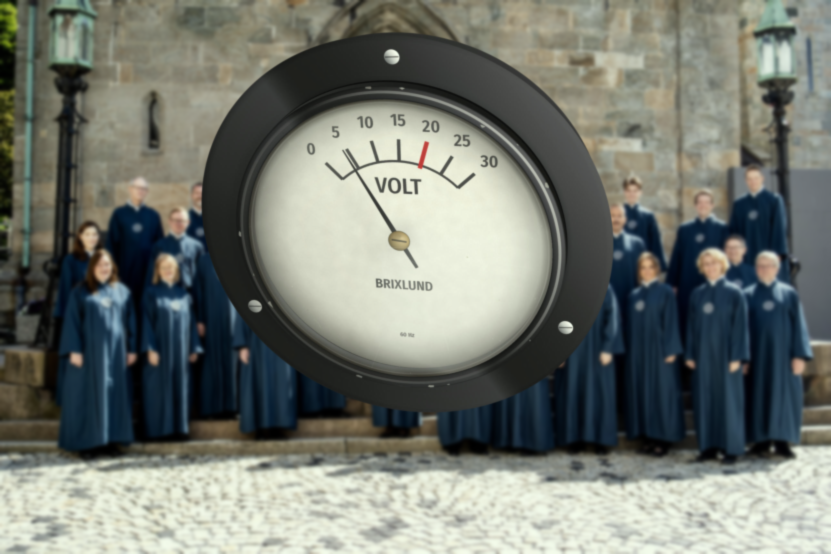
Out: 5V
